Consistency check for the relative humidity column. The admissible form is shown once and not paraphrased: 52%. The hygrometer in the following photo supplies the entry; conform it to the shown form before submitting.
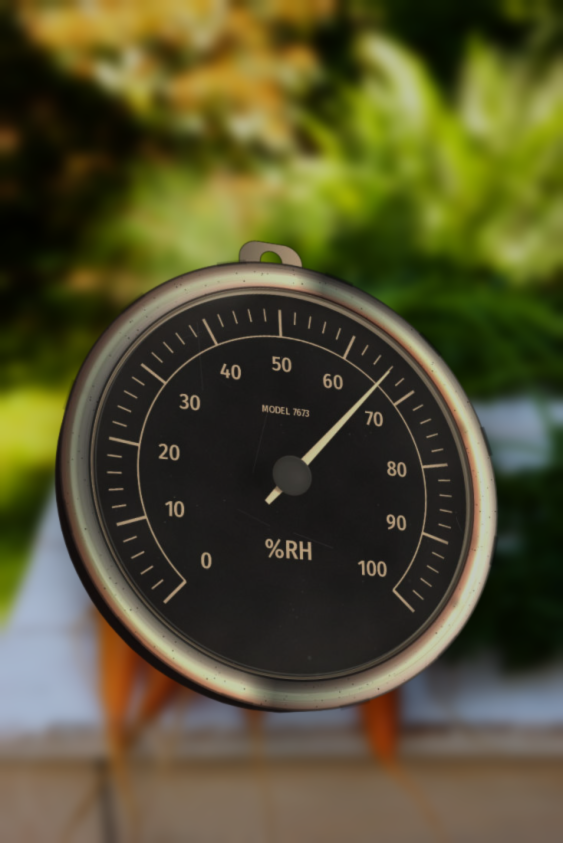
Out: 66%
